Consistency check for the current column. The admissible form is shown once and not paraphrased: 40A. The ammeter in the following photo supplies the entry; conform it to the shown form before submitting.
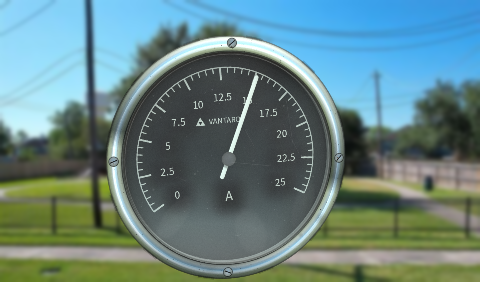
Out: 15A
